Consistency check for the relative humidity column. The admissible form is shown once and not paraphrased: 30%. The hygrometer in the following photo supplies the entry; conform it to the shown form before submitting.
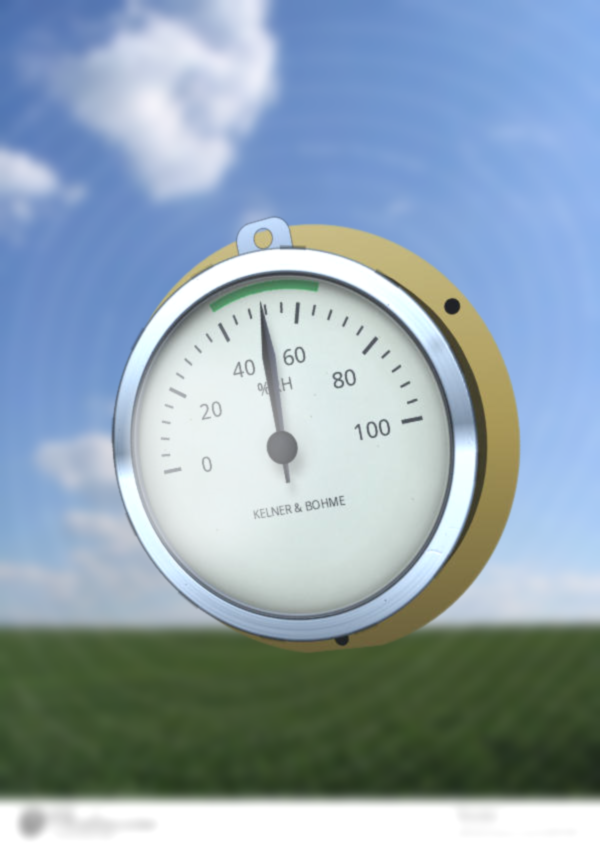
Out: 52%
